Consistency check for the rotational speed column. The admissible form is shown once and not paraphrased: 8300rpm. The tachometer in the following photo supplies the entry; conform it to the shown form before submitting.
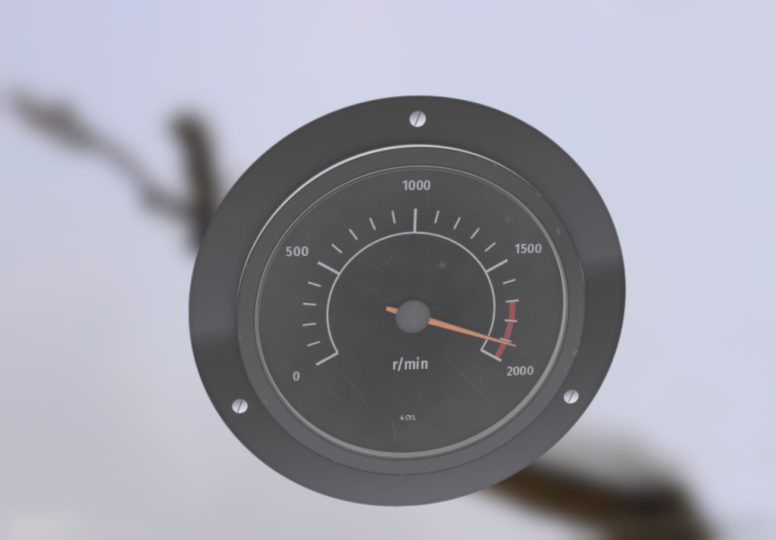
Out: 1900rpm
